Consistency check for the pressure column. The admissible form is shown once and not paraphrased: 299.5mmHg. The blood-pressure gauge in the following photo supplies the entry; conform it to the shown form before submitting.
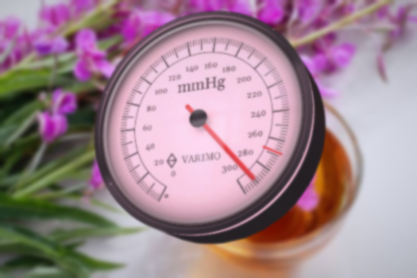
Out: 290mmHg
